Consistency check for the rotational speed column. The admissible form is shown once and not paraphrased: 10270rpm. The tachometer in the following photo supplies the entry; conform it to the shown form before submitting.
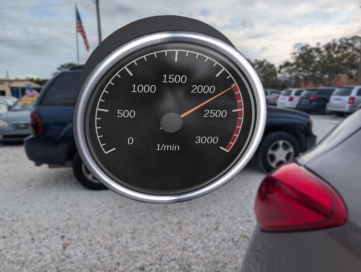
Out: 2200rpm
